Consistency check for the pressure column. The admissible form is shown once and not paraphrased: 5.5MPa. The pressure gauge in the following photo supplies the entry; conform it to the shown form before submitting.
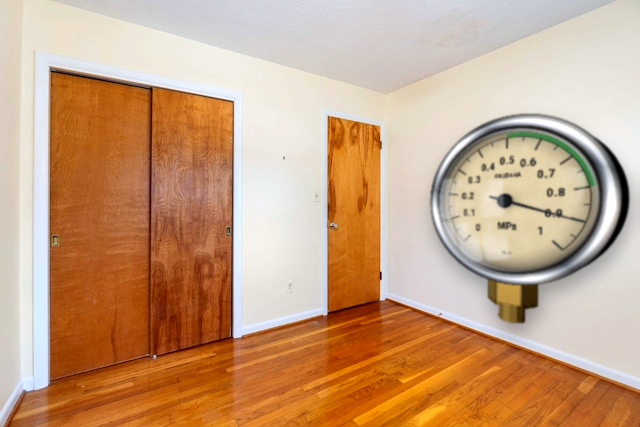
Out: 0.9MPa
